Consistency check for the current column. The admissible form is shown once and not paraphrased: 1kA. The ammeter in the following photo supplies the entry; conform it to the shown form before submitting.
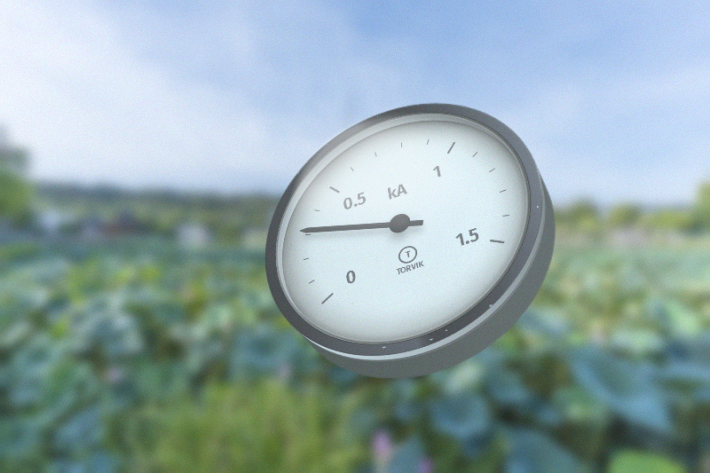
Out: 0.3kA
